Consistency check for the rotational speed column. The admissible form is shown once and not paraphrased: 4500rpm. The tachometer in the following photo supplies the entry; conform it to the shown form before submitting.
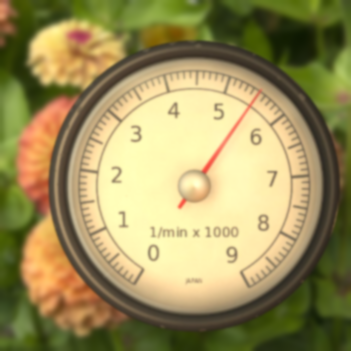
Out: 5500rpm
